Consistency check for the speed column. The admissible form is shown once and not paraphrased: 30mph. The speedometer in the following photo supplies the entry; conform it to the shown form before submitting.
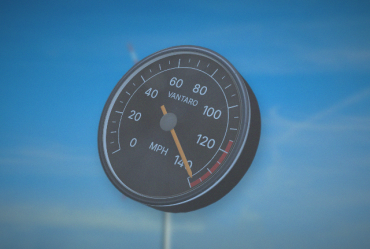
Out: 137.5mph
